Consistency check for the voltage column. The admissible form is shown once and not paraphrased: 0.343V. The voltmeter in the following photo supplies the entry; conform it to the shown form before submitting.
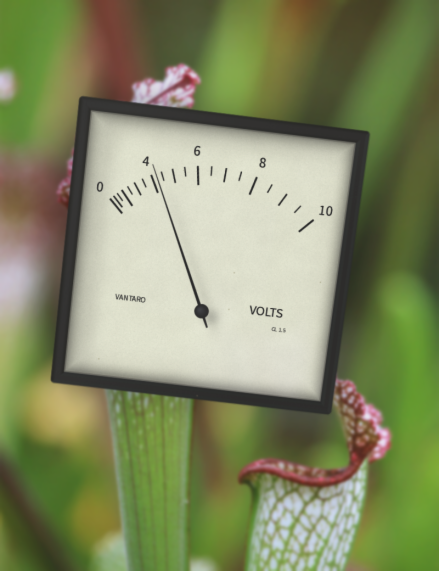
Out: 4.25V
